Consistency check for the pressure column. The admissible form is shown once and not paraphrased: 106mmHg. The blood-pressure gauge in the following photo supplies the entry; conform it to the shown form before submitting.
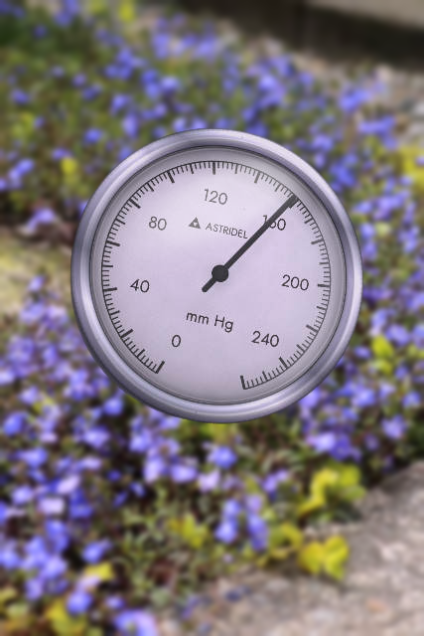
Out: 158mmHg
